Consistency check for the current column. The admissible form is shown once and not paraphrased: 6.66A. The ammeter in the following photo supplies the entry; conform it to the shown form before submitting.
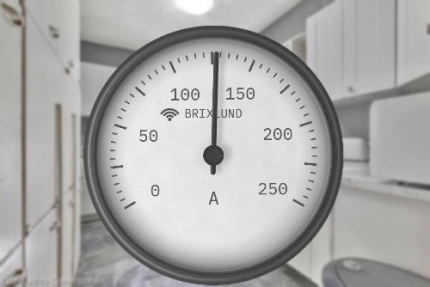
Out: 127.5A
